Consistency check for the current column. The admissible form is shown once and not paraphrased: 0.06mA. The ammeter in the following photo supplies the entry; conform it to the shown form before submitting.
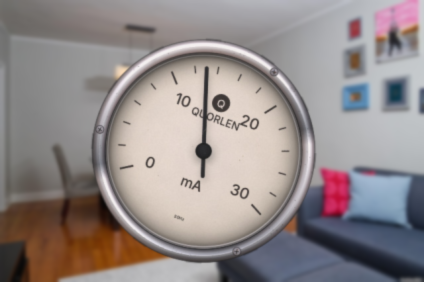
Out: 13mA
